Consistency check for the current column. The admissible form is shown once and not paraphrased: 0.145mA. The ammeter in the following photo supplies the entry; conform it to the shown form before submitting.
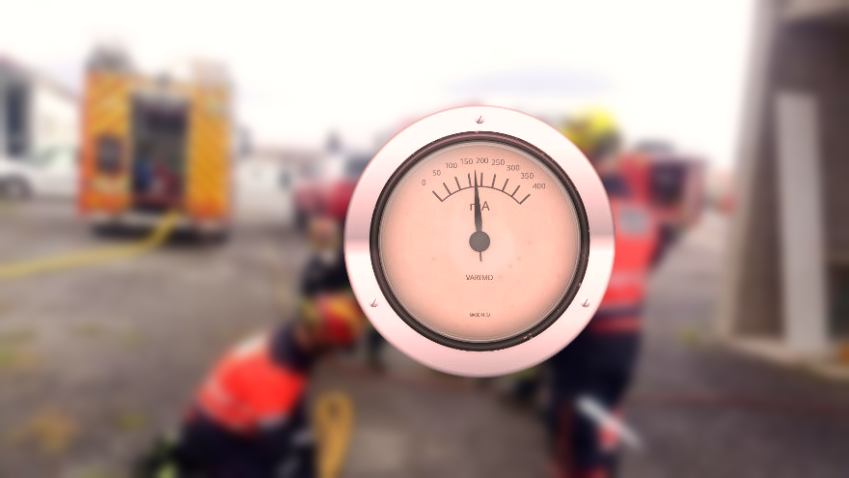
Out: 175mA
